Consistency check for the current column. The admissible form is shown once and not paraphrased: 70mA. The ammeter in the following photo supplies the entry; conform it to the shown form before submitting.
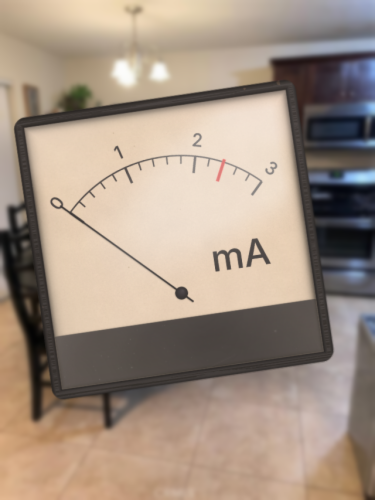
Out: 0mA
